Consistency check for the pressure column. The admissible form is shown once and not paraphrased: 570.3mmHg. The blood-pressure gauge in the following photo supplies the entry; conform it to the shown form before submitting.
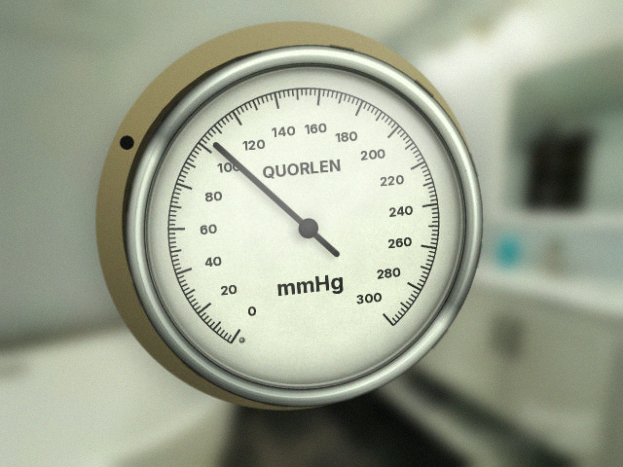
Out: 104mmHg
